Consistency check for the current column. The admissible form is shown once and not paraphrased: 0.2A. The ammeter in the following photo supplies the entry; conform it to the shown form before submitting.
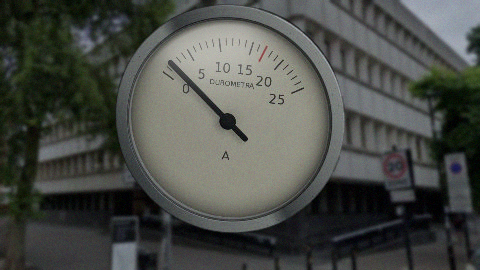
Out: 2A
